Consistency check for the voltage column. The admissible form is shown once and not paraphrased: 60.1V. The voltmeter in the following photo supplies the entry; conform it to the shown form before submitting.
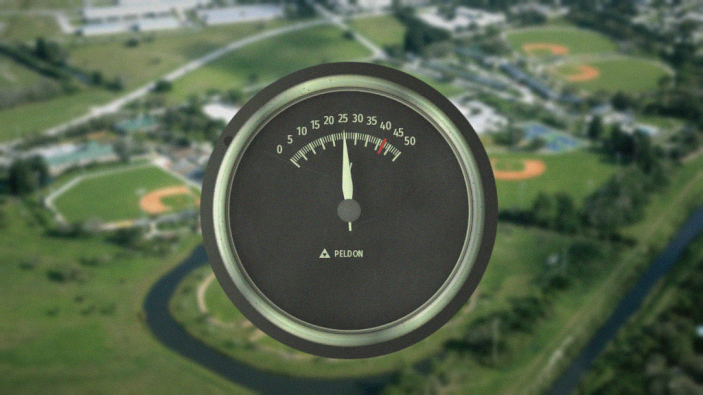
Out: 25V
